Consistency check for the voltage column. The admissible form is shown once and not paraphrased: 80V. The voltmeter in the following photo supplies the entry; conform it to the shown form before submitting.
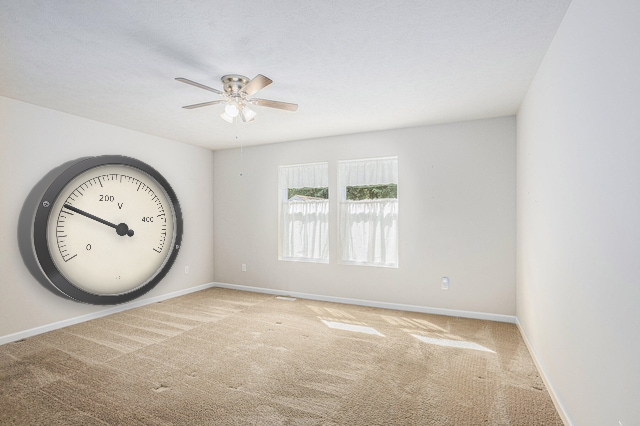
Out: 110V
